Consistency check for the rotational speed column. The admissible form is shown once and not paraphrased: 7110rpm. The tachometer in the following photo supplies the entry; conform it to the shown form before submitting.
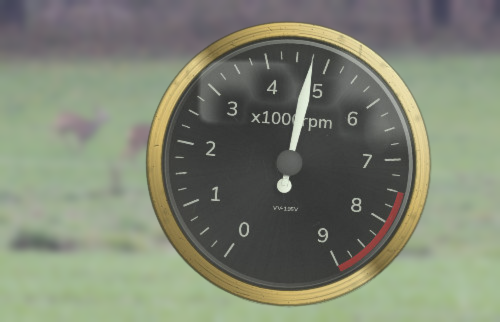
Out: 4750rpm
